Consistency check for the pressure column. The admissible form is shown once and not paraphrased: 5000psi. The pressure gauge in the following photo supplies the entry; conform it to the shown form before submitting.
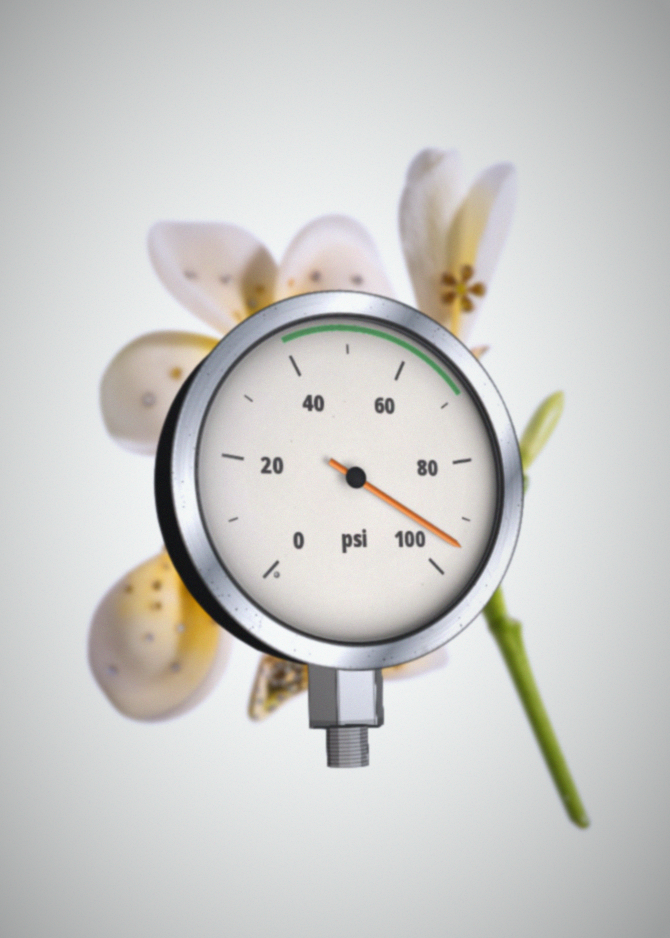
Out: 95psi
